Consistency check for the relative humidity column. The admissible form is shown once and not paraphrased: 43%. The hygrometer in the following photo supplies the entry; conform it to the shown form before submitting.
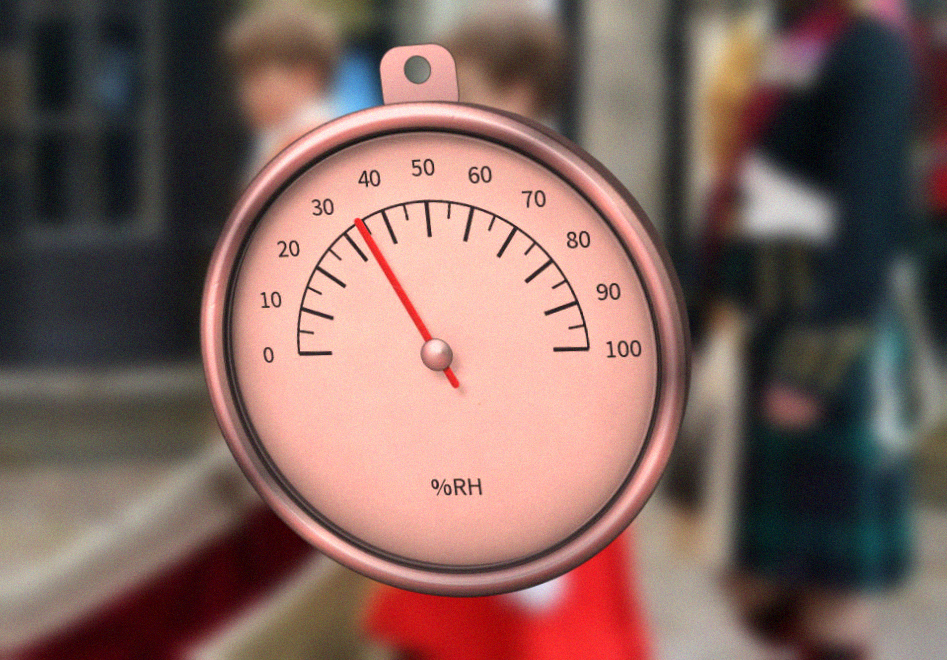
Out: 35%
